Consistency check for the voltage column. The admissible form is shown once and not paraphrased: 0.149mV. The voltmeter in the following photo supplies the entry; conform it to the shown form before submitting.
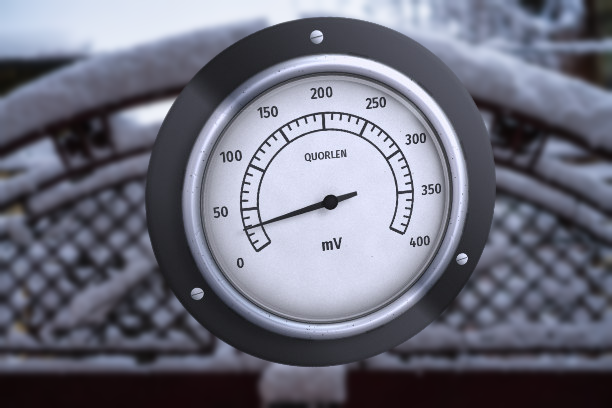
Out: 30mV
